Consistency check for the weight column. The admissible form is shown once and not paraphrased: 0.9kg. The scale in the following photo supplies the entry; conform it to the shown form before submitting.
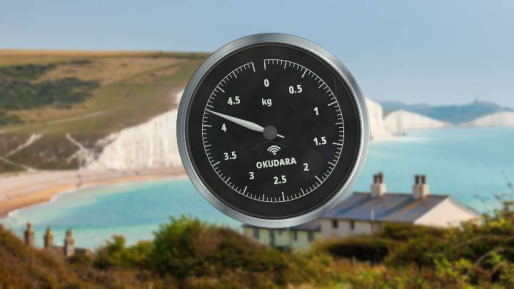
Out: 4.2kg
